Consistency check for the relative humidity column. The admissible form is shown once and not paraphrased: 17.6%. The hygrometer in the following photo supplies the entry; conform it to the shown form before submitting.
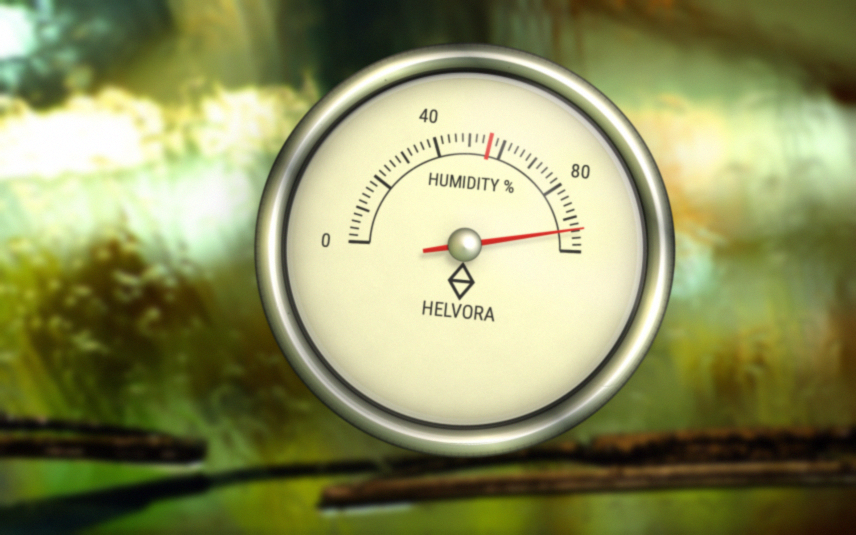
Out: 94%
